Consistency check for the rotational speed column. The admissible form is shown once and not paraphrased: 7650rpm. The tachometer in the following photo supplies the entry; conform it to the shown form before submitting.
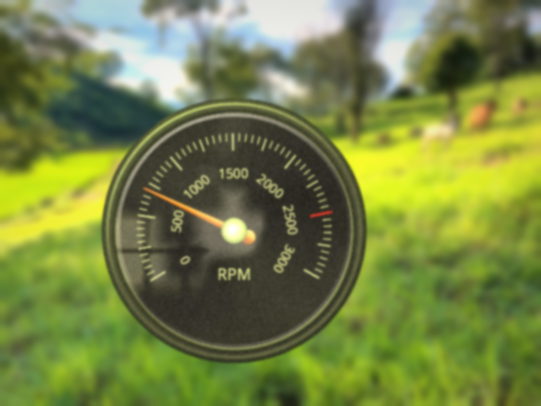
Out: 700rpm
